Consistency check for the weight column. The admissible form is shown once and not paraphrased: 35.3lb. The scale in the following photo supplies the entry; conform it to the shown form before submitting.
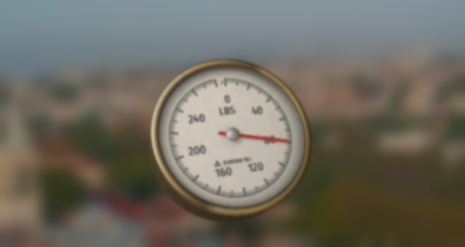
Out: 80lb
